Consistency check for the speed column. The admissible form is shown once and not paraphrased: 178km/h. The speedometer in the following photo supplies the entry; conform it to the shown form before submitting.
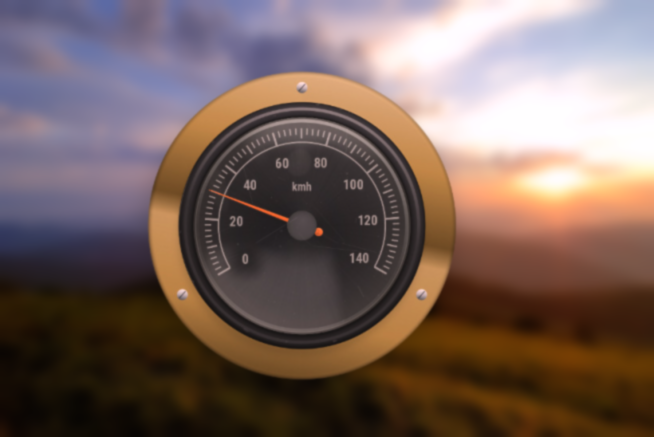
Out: 30km/h
